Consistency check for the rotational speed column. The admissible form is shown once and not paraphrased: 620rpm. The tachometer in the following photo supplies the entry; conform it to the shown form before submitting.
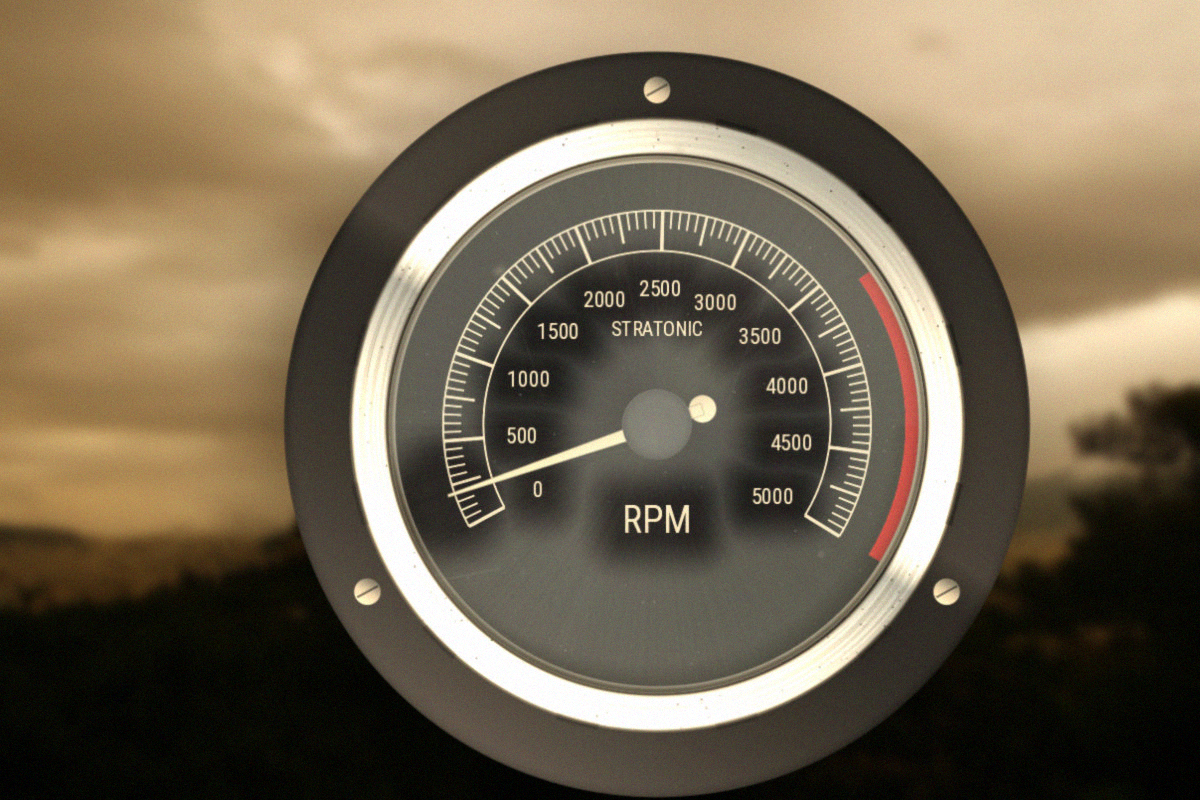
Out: 200rpm
